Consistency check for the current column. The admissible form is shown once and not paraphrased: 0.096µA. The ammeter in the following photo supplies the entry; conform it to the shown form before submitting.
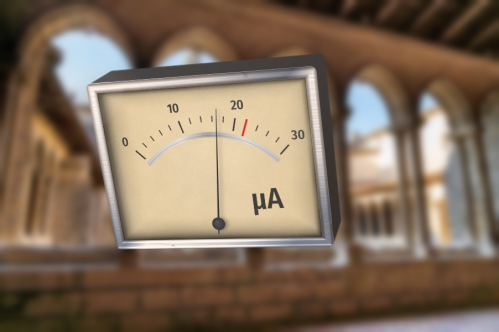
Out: 17µA
